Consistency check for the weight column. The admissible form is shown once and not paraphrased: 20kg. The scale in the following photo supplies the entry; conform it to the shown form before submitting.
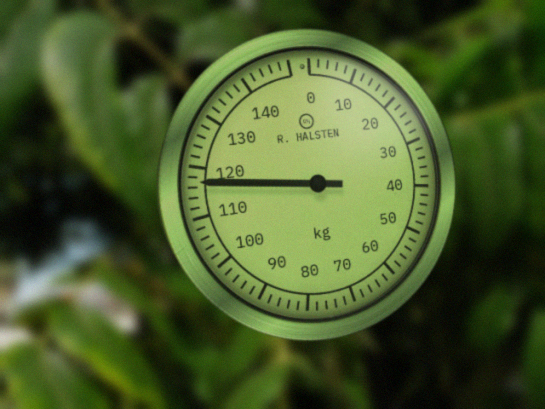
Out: 117kg
